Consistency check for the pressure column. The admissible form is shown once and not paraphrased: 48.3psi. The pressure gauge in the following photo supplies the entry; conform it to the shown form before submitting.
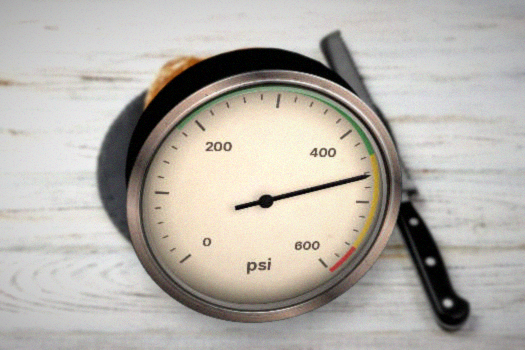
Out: 460psi
